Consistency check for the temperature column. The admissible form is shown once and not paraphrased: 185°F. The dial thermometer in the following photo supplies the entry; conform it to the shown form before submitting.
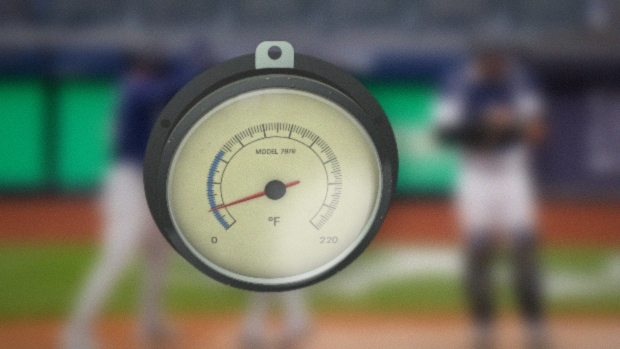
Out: 20°F
